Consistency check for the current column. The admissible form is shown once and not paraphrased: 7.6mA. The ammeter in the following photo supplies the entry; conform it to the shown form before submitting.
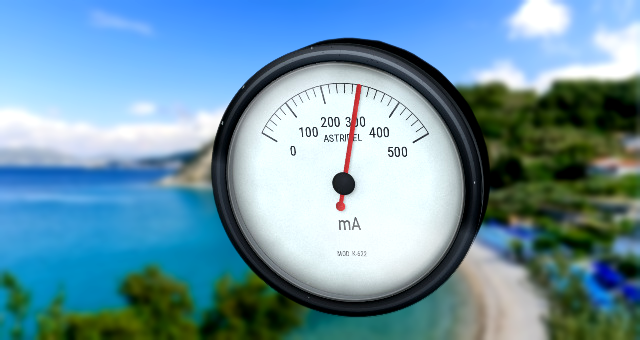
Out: 300mA
